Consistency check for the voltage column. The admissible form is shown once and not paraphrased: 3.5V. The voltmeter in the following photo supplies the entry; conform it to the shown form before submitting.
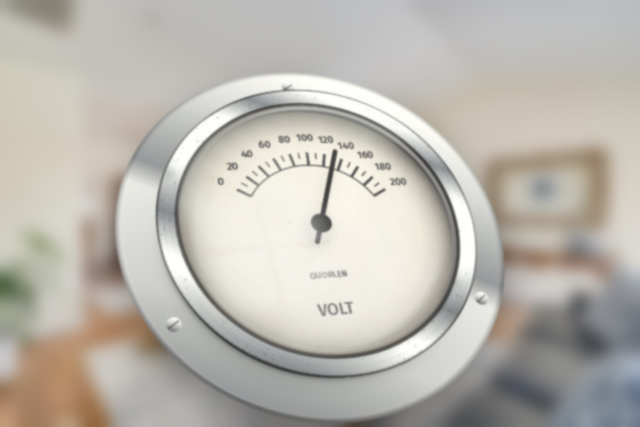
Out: 130V
